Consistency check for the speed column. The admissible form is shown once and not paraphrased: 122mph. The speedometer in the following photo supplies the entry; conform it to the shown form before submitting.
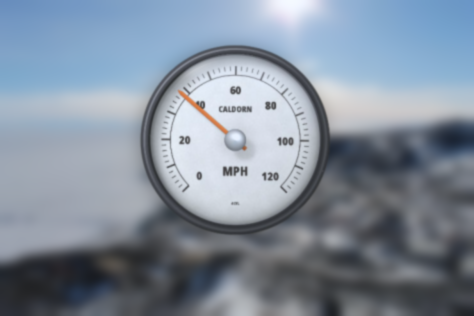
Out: 38mph
